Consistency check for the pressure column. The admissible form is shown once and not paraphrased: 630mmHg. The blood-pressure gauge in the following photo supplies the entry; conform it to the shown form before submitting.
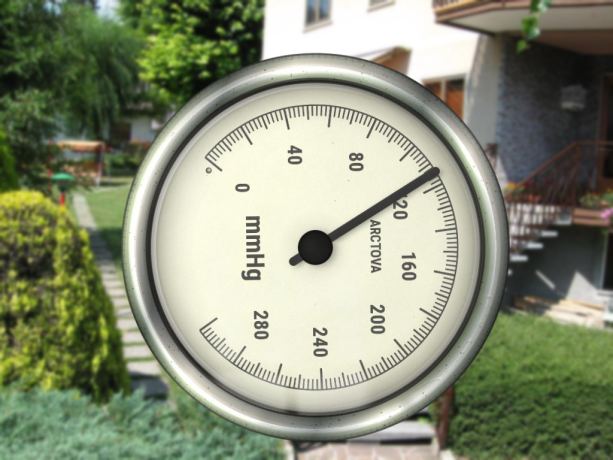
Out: 114mmHg
